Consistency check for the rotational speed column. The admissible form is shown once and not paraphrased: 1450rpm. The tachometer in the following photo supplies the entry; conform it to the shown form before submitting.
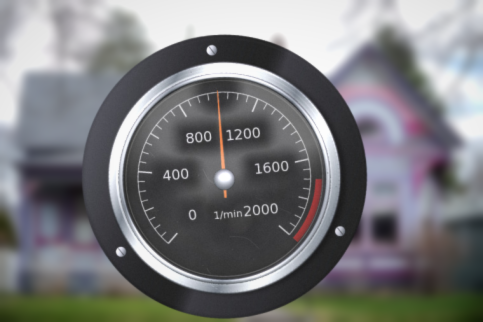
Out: 1000rpm
